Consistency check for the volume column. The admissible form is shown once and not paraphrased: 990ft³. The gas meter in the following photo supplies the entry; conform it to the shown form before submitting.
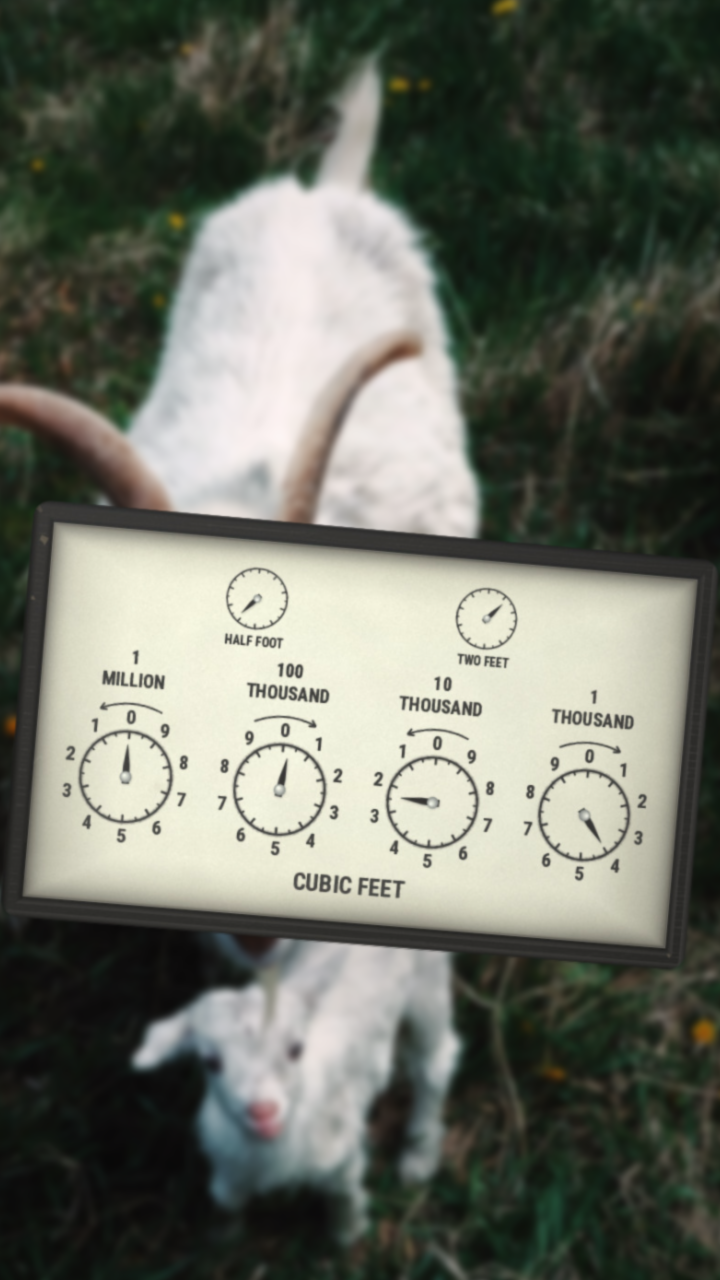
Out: 2400ft³
